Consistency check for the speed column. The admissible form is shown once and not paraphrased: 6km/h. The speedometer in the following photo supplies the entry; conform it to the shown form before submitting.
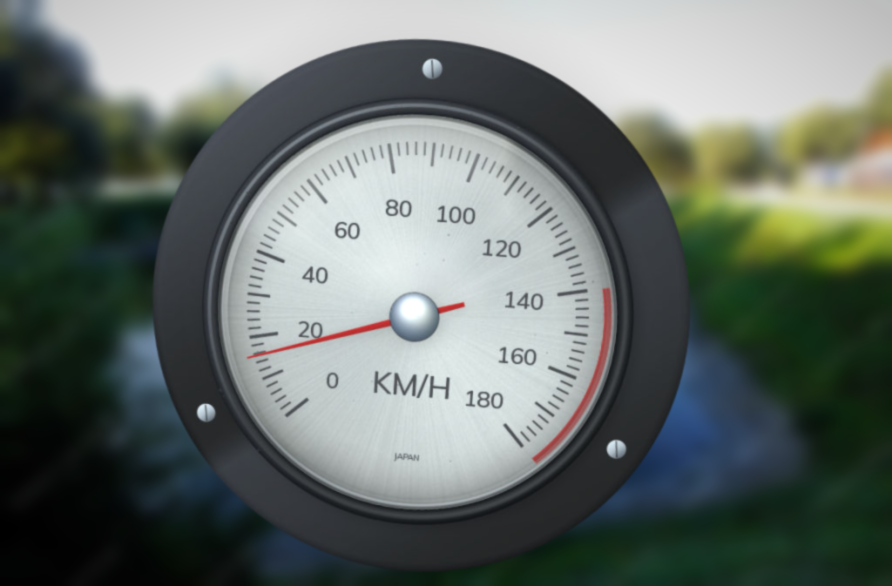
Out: 16km/h
